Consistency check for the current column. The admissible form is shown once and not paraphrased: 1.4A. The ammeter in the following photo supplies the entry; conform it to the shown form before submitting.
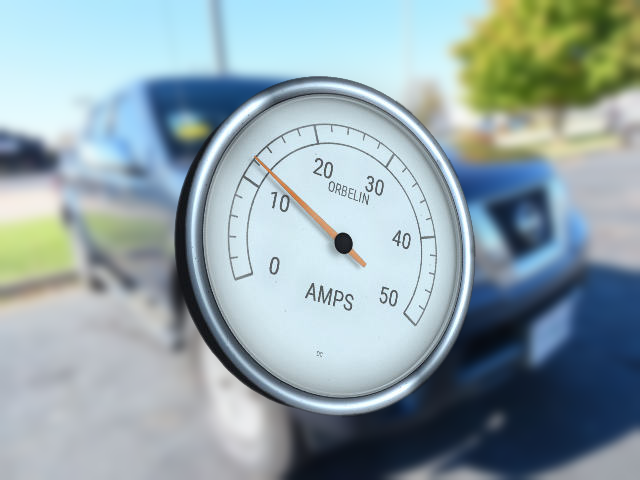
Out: 12A
